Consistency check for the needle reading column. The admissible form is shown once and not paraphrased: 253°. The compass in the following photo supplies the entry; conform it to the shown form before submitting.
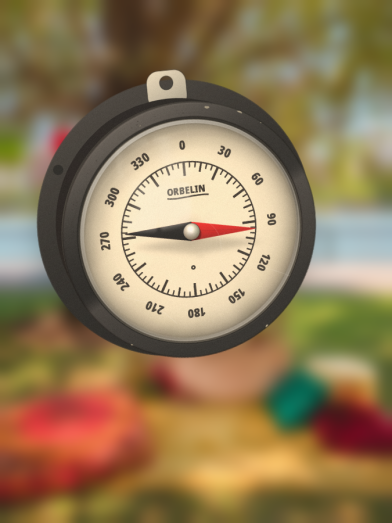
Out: 95°
